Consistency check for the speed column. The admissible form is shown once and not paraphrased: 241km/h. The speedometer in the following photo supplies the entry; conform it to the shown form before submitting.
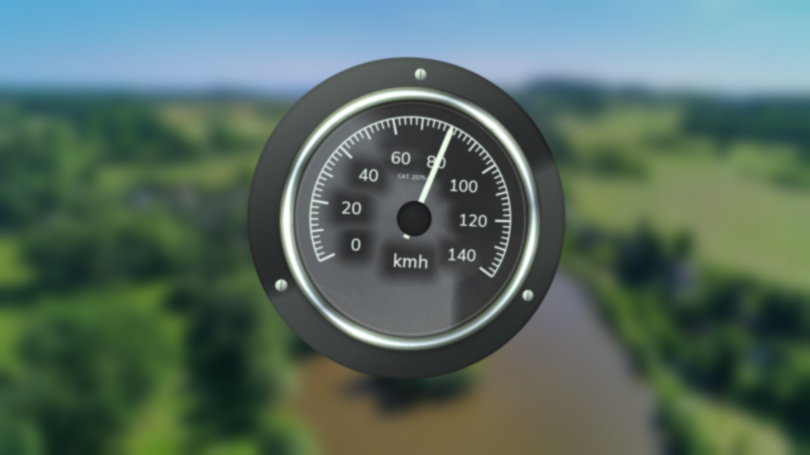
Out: 80km/h
